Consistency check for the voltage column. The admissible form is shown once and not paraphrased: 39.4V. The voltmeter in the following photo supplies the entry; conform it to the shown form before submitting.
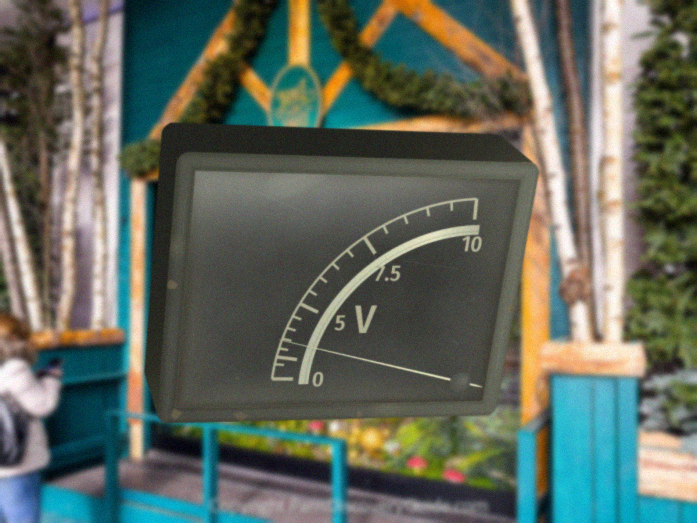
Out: 3.5V
